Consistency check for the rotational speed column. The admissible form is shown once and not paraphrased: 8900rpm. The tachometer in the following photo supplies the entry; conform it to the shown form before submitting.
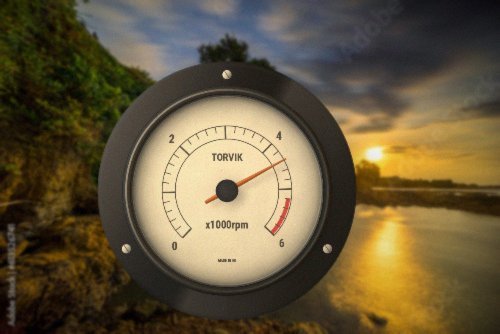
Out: 4400rpm
